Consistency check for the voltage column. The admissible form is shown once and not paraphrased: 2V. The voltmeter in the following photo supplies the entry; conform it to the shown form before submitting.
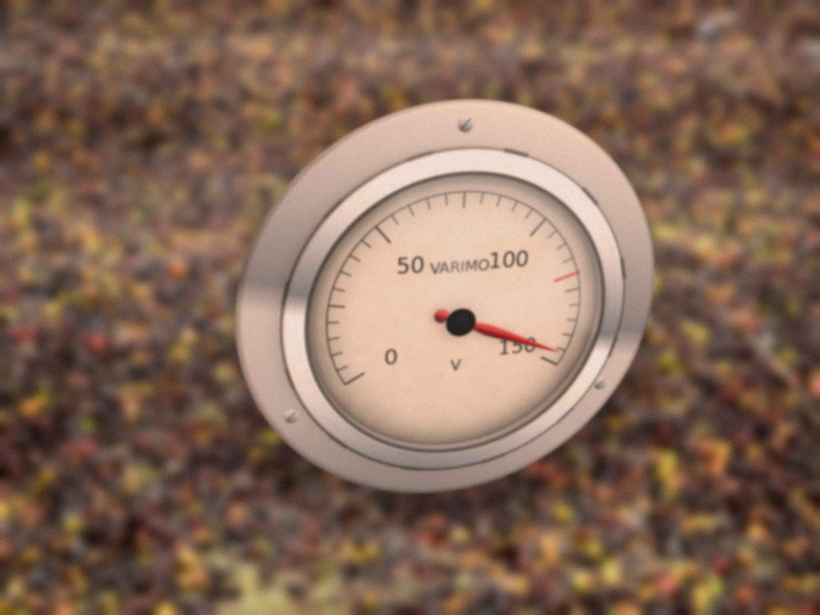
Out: 145V
